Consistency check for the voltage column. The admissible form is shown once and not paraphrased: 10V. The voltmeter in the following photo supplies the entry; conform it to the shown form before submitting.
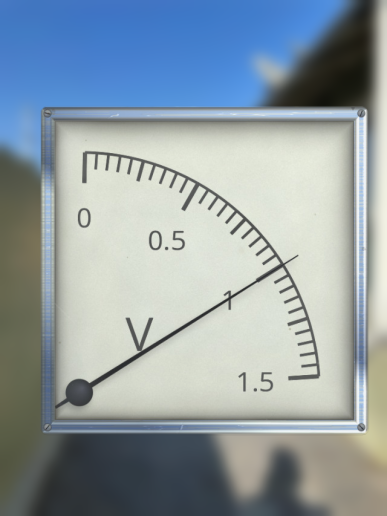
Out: 1V
